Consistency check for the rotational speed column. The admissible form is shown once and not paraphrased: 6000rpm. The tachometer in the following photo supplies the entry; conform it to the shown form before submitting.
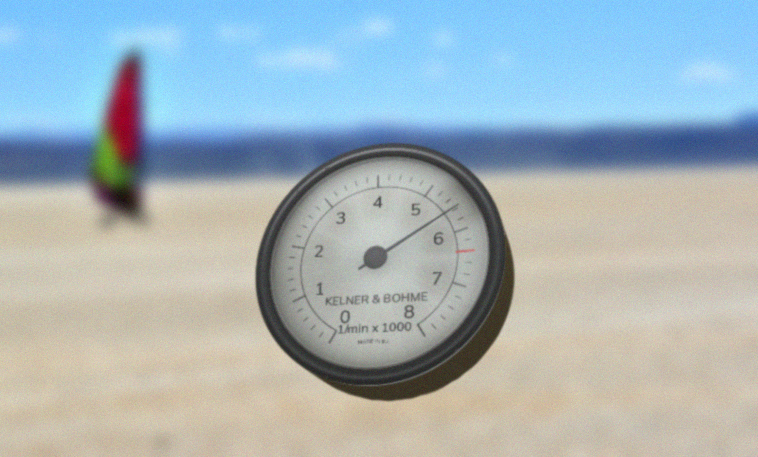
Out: 5600rpm
